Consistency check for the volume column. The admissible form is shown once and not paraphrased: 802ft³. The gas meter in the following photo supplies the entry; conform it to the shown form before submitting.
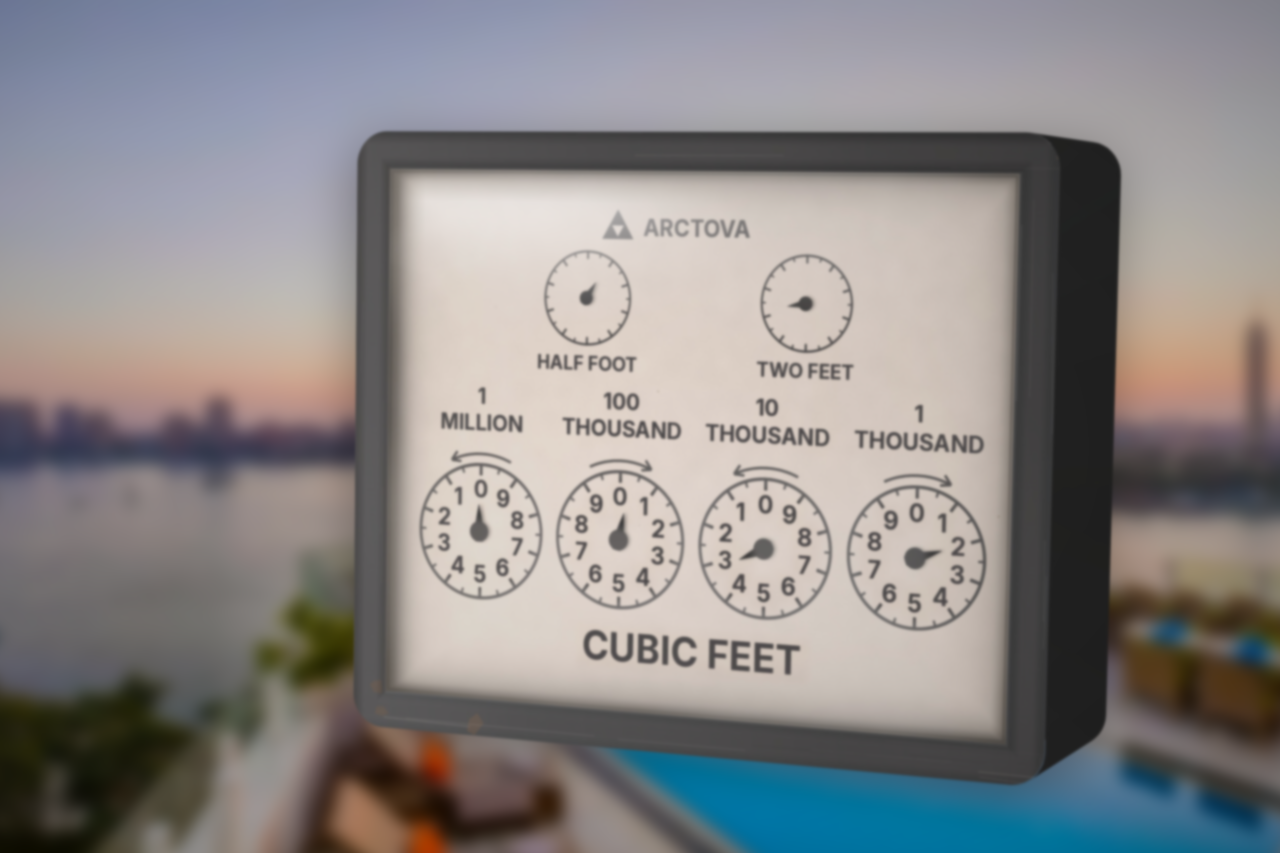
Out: 3200ft³
